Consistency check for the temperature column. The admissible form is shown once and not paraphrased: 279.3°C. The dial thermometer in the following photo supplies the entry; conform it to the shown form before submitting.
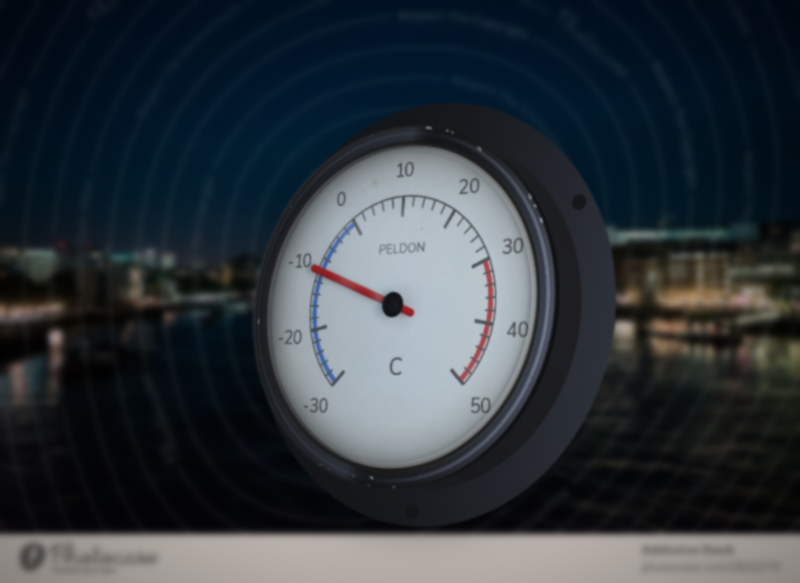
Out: -10°C
